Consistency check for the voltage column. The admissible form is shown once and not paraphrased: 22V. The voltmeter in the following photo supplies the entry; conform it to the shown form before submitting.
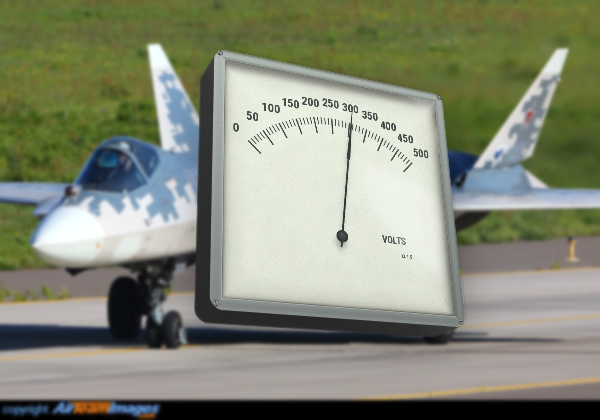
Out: 300V
